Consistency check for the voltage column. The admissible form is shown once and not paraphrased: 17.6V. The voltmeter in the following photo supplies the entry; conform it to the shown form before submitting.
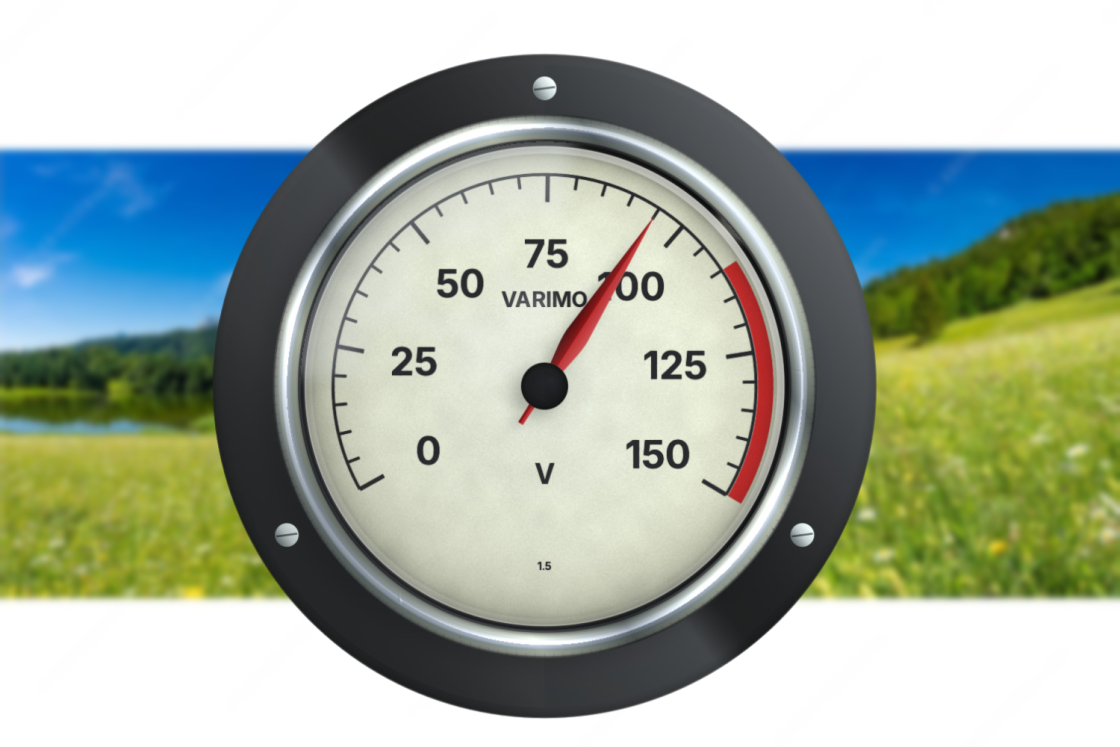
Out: 95V
